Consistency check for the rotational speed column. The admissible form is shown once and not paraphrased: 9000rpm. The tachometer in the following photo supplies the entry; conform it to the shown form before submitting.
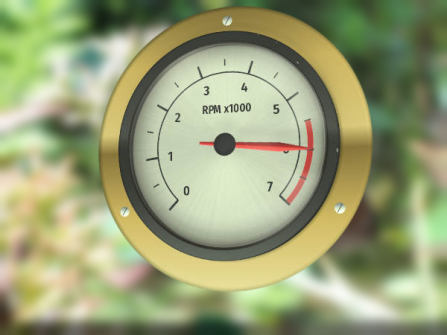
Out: 6000rpm
